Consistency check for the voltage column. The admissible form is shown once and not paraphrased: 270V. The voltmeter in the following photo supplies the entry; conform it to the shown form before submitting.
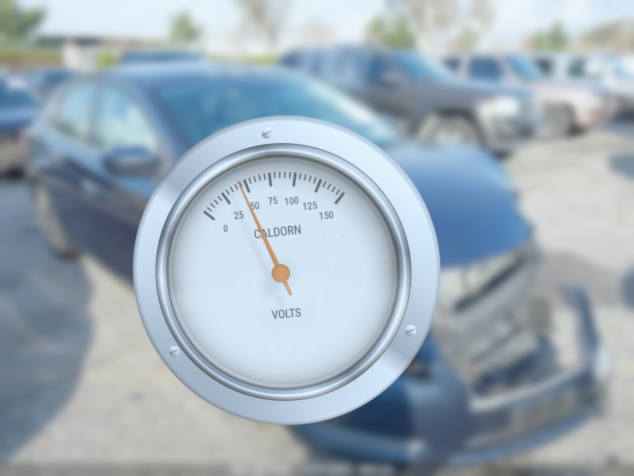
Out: 45V
